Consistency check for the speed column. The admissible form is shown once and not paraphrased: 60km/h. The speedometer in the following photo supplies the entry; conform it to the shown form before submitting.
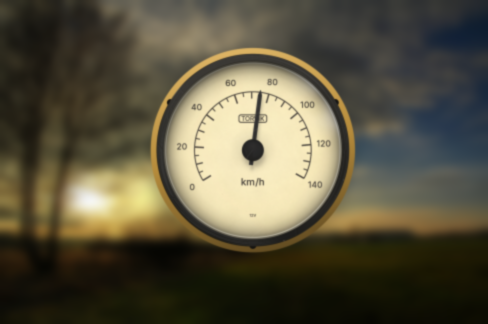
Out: 75km/h
